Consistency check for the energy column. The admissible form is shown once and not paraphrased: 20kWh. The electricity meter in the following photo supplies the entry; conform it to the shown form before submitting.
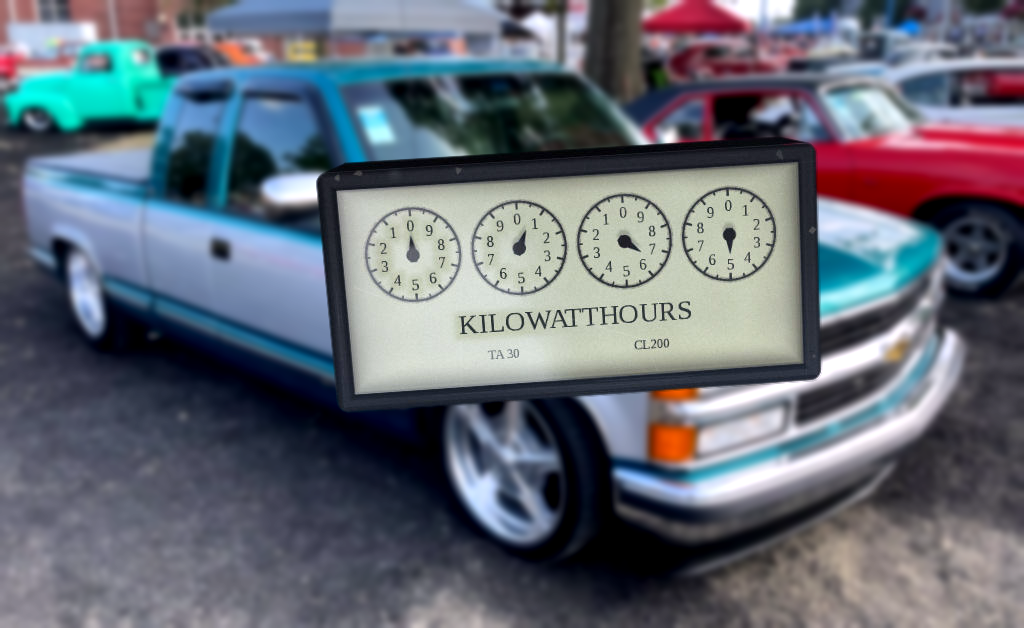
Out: 65kWh
